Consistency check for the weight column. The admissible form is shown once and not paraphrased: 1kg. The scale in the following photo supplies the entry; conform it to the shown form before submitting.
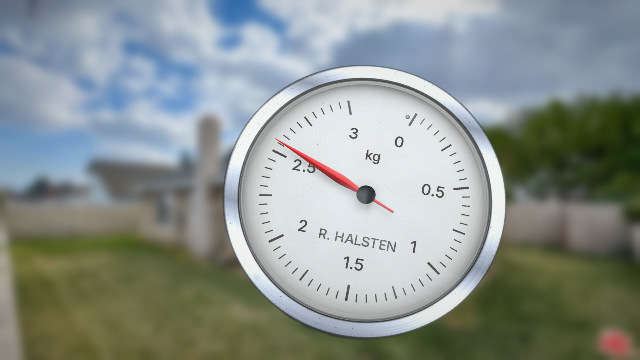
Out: 2.55kg
